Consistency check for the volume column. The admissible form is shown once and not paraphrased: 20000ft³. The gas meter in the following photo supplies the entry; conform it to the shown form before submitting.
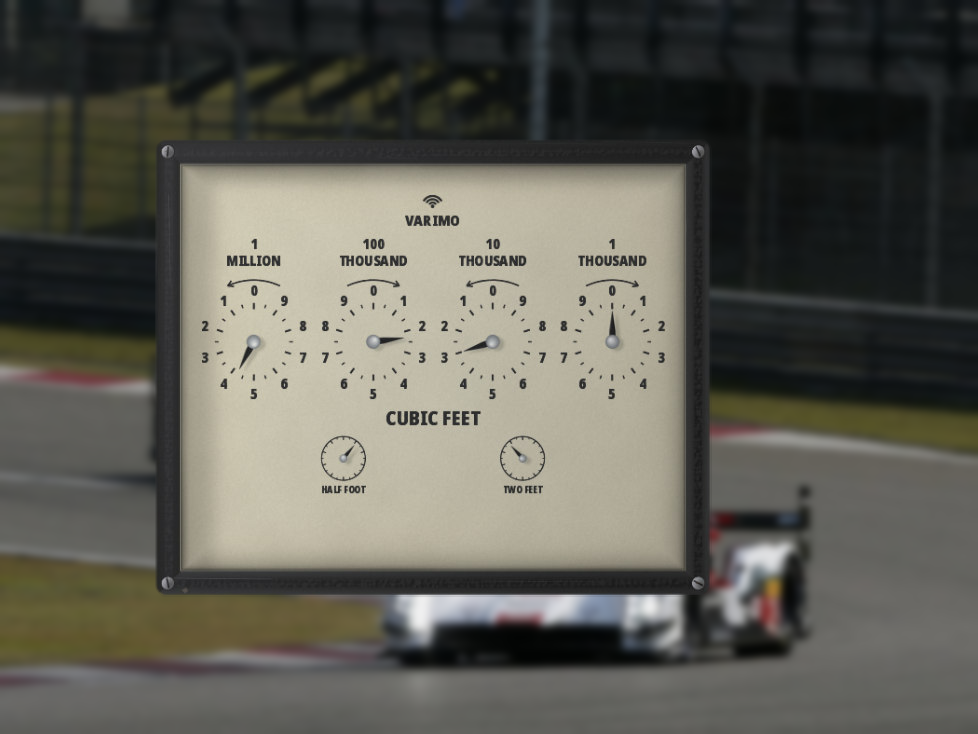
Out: 423000ft³
